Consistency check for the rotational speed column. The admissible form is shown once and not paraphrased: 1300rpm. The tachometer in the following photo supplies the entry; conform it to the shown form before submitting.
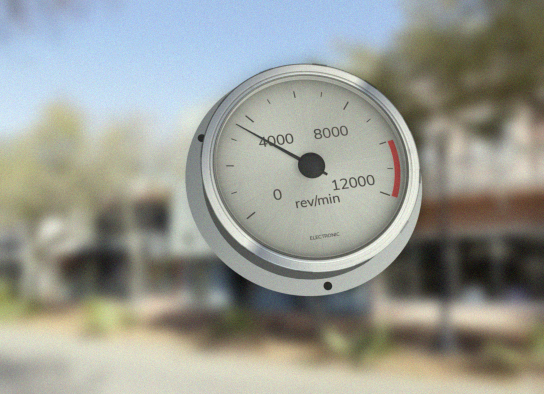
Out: 3500rpm
